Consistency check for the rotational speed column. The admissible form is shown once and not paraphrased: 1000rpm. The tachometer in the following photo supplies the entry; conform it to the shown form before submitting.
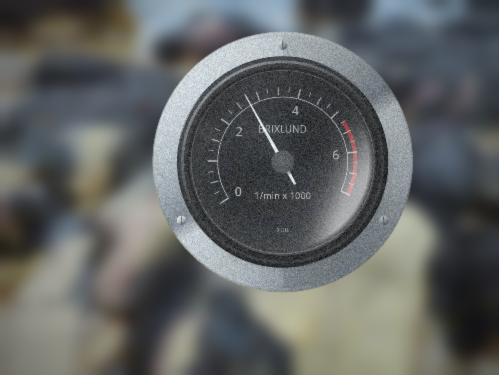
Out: 2750rpm
